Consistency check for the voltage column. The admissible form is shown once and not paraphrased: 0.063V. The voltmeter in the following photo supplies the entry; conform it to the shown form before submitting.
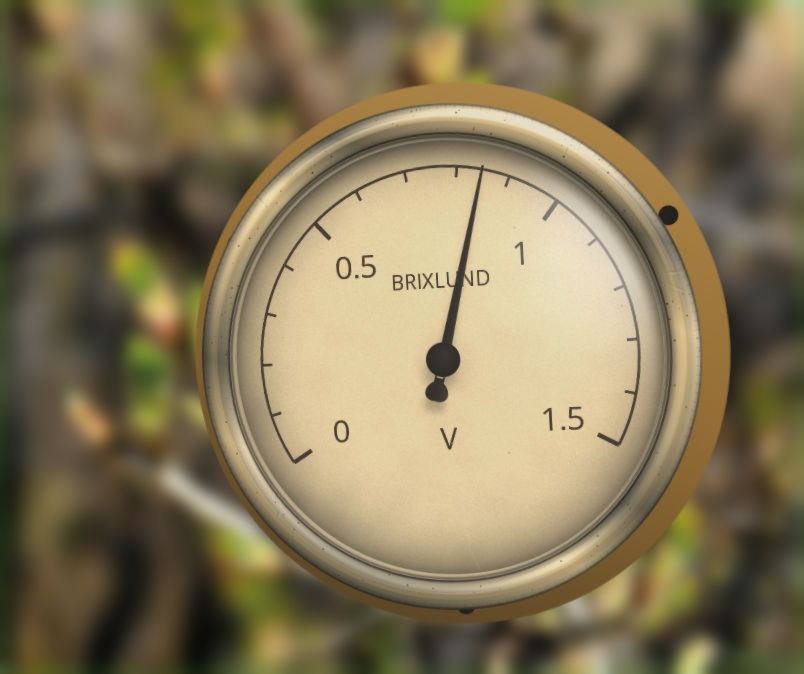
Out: 0.85V
